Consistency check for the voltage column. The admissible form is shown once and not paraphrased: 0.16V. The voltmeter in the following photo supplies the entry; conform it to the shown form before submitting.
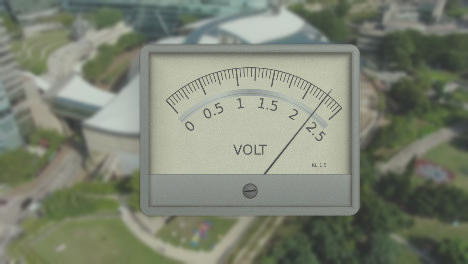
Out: 2.25V
